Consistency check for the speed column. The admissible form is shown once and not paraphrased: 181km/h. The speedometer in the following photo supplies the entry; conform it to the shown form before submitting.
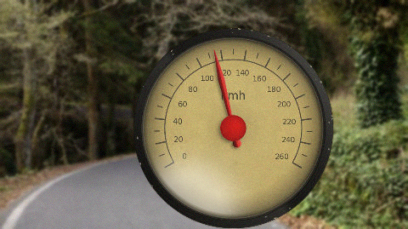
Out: 115km/h
